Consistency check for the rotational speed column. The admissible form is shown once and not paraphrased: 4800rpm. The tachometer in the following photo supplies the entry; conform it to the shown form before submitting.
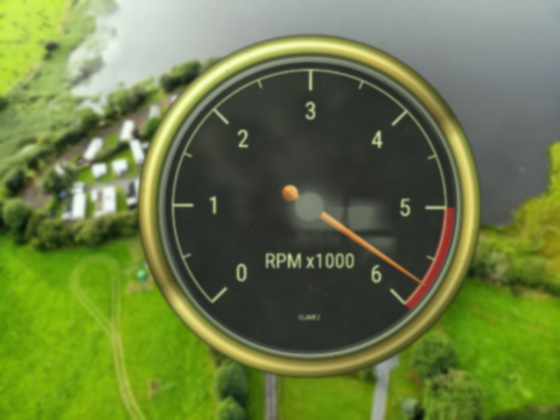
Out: 5750rpm
